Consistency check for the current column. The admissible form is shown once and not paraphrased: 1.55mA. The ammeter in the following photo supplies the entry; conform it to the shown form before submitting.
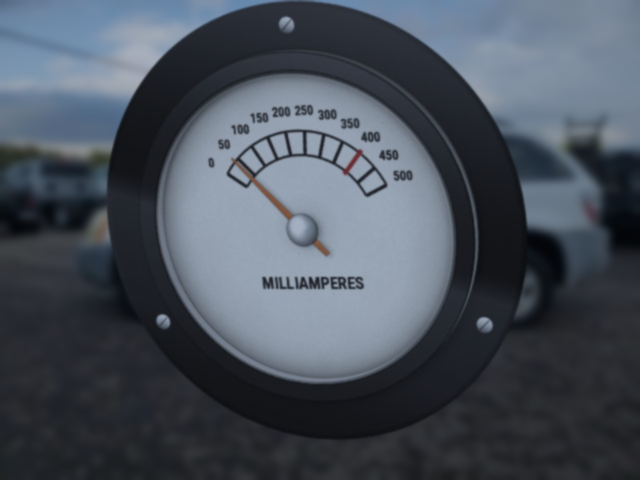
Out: 50mA
